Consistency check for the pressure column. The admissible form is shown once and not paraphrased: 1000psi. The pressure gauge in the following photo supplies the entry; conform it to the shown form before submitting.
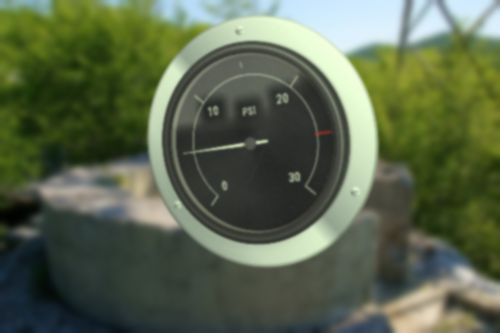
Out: 5psi
